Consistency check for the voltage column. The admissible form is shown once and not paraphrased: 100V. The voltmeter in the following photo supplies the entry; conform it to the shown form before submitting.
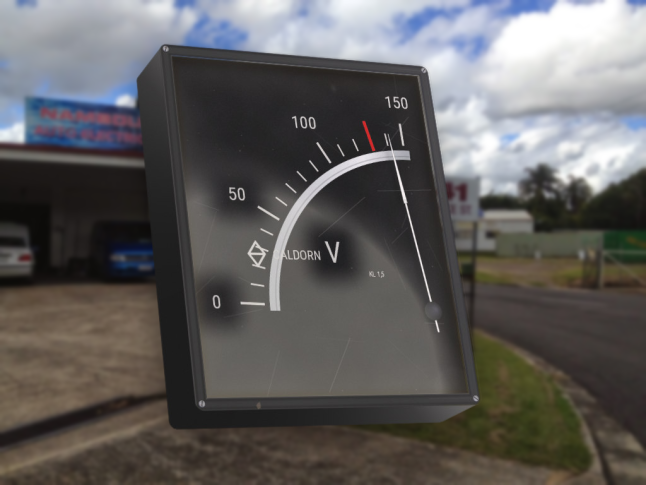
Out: 140V
